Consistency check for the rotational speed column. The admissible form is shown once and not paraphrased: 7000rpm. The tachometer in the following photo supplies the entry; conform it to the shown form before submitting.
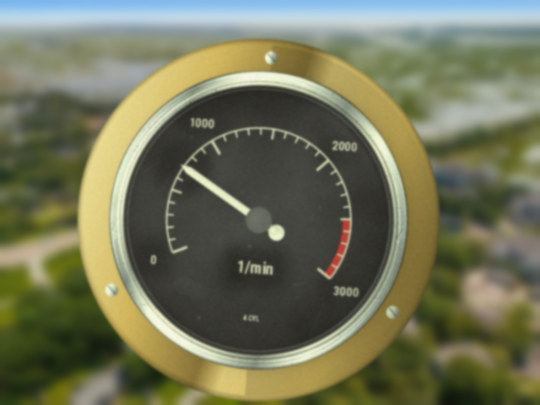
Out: 700rpm
